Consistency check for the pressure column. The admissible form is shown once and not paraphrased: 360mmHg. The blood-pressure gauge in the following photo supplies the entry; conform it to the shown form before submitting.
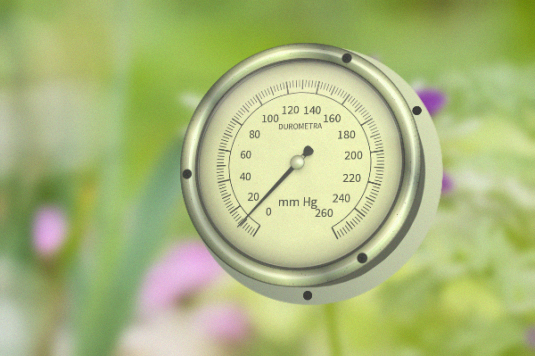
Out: 10mmHg
